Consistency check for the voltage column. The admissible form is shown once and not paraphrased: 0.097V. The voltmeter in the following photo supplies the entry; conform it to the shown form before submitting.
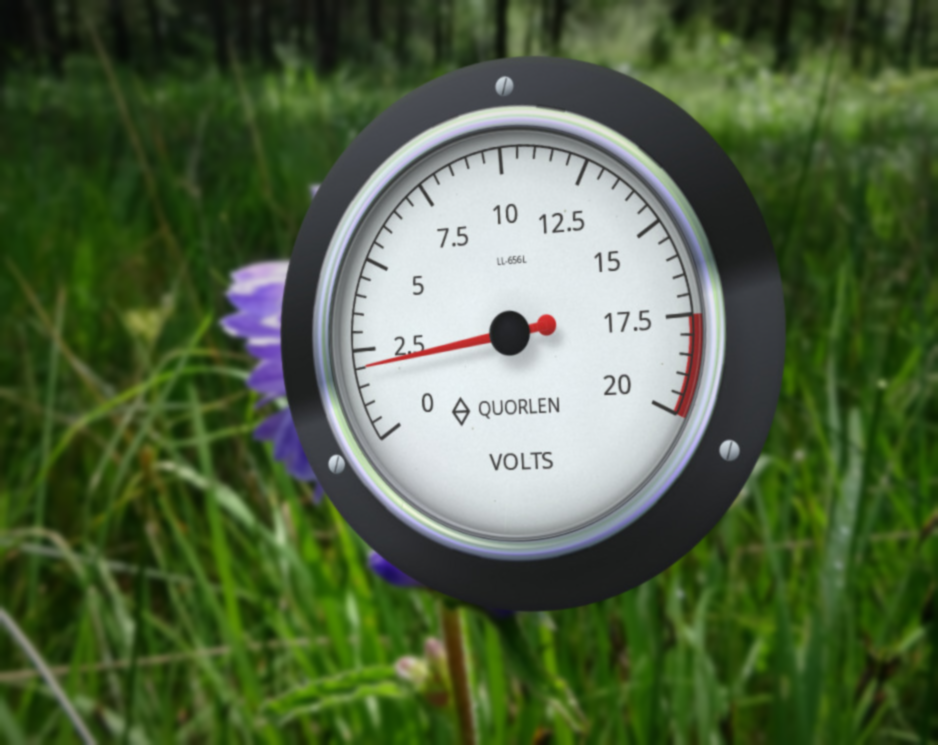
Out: 2V
